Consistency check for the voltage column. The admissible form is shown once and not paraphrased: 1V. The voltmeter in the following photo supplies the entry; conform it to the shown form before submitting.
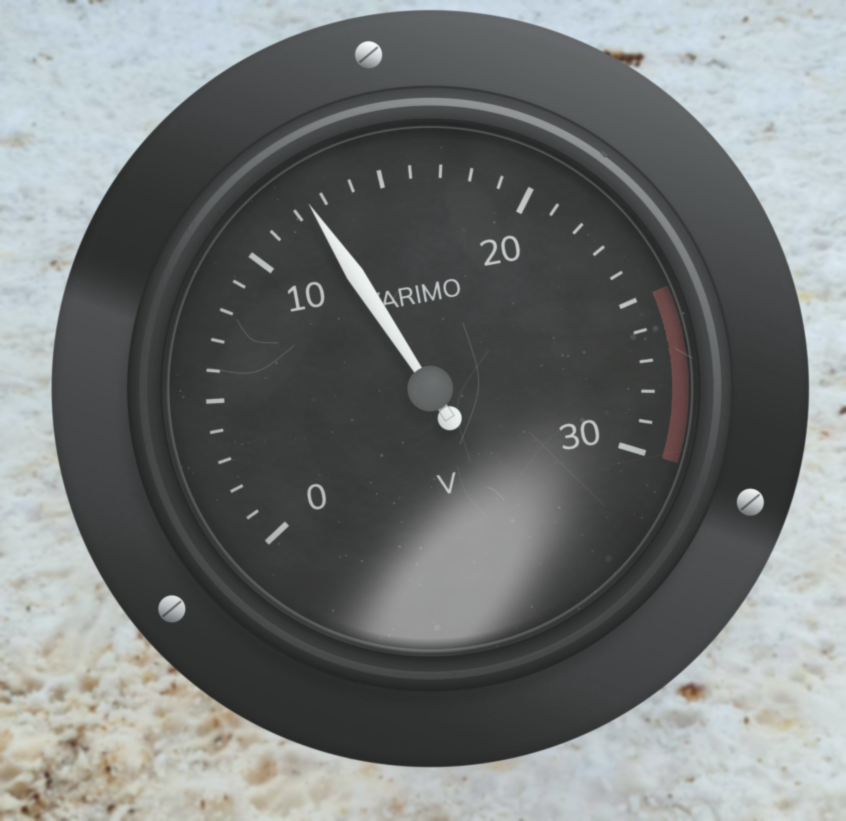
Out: 12.5V
